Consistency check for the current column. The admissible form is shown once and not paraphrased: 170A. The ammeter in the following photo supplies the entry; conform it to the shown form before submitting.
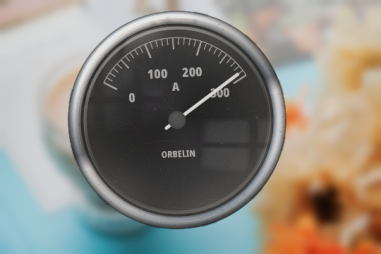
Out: 290A
